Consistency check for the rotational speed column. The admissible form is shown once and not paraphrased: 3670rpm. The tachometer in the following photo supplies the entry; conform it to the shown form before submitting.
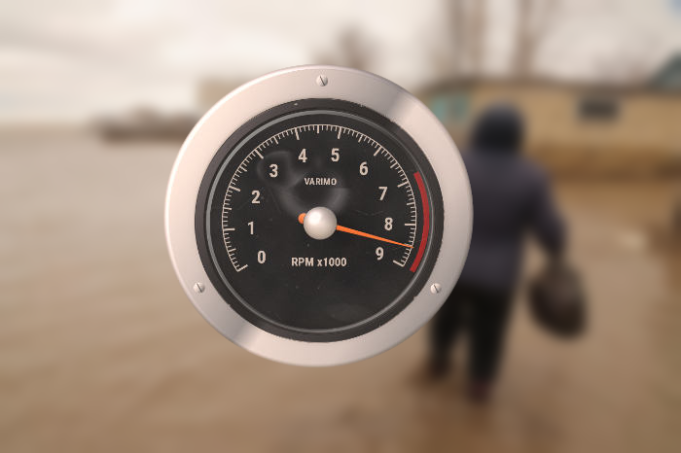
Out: 8500rpm
